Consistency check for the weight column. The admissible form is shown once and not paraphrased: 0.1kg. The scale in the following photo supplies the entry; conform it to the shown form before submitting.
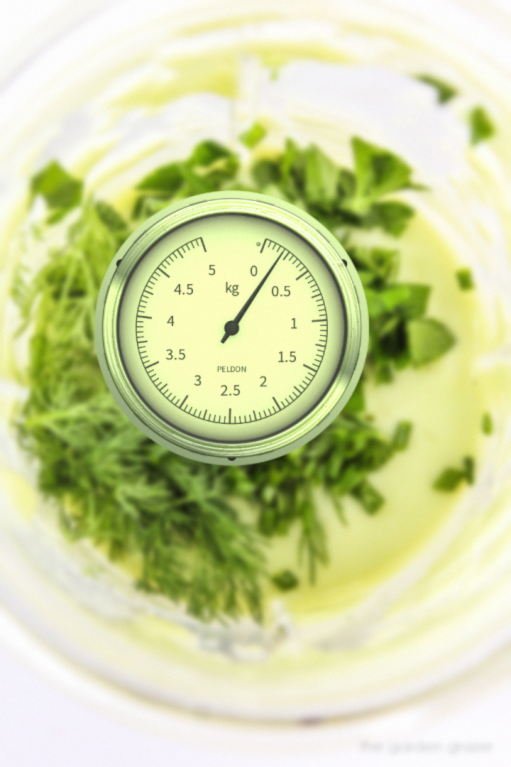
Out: 0.2kg
